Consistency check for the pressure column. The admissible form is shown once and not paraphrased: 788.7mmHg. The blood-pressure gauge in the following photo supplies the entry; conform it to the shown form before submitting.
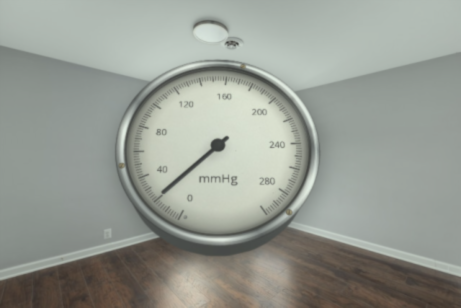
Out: 20mmHg
